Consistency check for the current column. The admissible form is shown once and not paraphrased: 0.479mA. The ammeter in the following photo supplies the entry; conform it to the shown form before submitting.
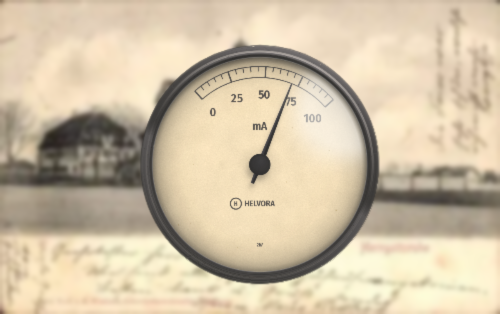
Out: 70mA
